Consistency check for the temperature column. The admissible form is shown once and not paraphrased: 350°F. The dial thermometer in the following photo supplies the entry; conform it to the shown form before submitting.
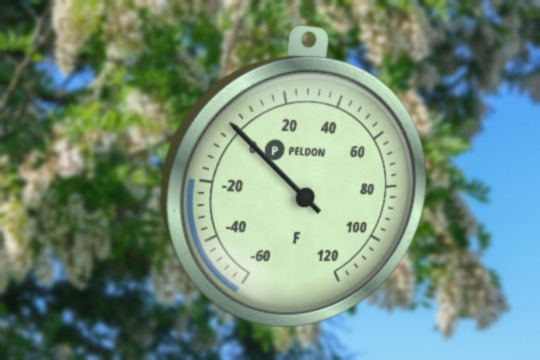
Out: 0°F
